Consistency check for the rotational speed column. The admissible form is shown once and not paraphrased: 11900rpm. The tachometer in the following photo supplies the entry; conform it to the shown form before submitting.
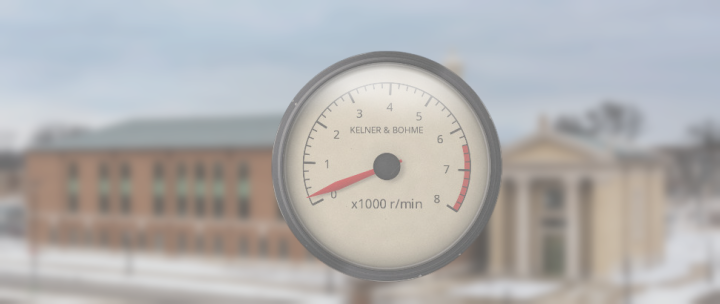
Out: 200rpm
